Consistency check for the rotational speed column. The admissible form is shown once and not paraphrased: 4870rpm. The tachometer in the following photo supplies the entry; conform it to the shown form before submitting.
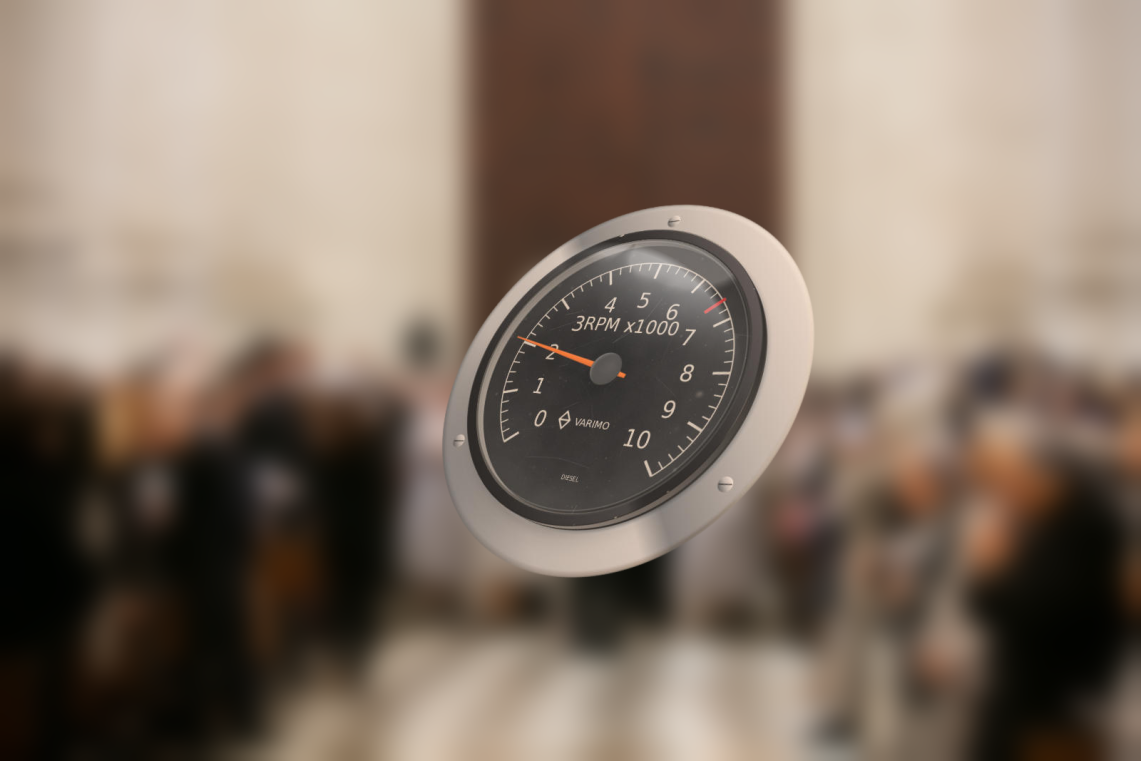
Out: 2000rpm
